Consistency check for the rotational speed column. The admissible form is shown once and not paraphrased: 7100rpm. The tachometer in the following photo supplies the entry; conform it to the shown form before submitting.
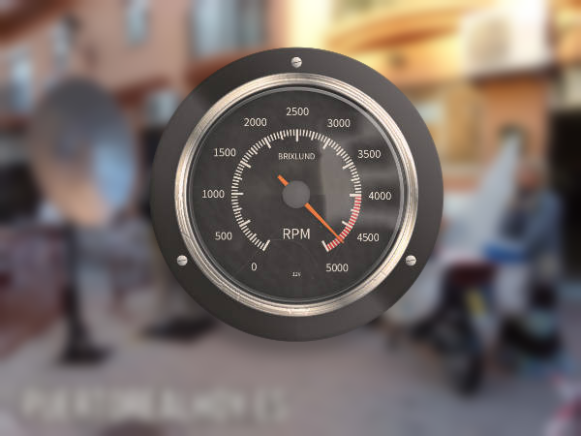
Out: 4750rpm
